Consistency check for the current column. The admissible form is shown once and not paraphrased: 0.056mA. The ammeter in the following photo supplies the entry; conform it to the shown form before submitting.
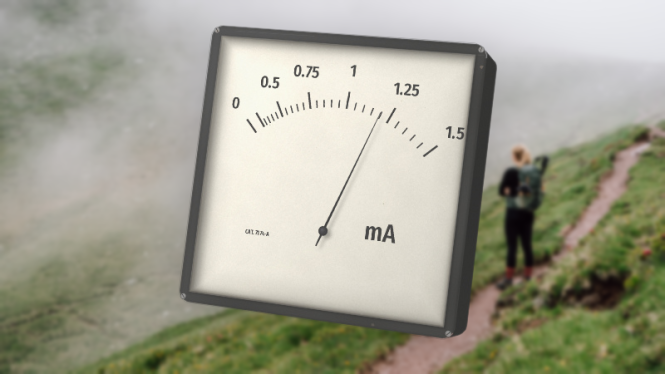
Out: 1.2mA
